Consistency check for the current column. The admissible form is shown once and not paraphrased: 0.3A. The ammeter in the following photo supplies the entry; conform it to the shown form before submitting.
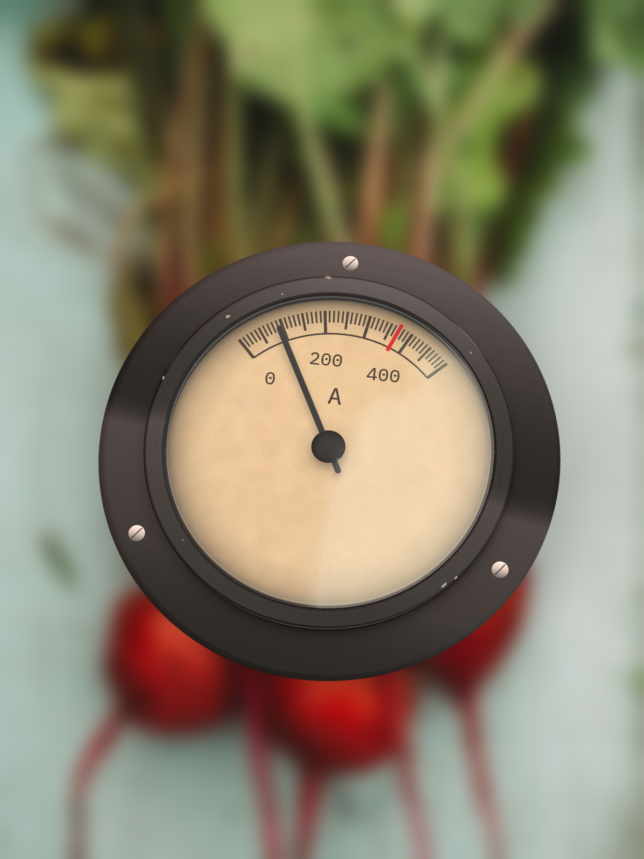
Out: 90A
